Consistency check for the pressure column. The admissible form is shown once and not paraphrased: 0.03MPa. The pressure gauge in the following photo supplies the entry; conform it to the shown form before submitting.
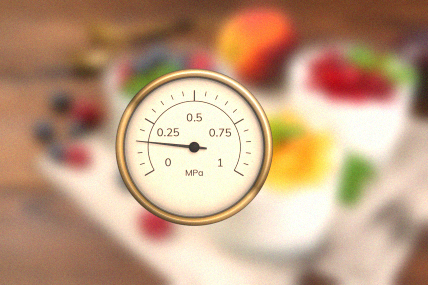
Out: 0.15MPa
